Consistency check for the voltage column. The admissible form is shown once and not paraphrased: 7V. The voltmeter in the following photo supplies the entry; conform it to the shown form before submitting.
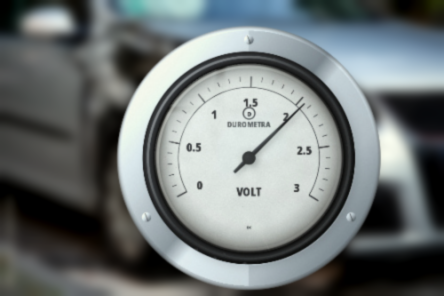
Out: 2.05V
